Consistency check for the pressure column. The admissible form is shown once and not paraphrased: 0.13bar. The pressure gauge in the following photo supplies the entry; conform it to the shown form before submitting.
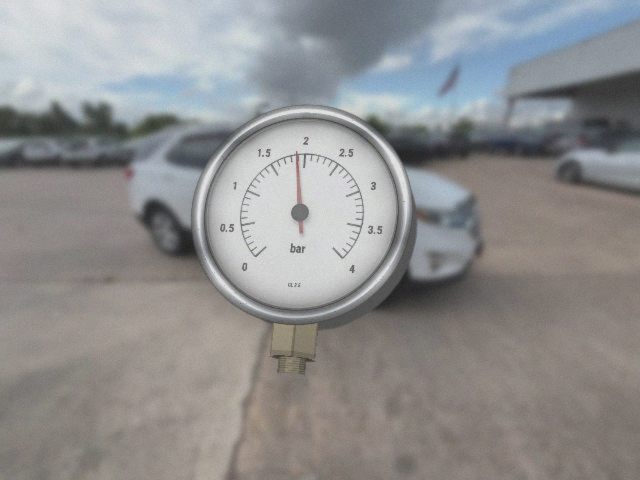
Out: 1.9bar
